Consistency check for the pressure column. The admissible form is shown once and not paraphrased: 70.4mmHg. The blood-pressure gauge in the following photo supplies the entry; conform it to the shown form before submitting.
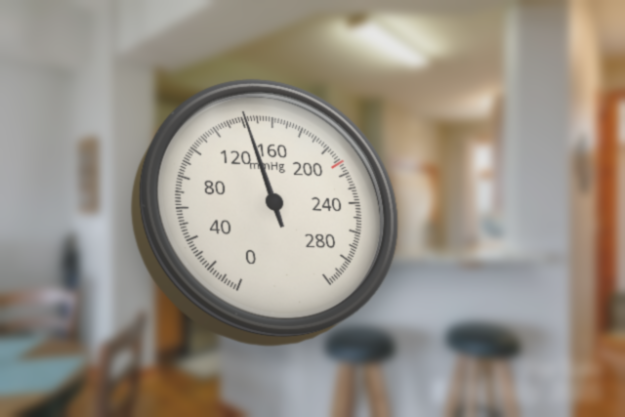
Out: 140mmHg
